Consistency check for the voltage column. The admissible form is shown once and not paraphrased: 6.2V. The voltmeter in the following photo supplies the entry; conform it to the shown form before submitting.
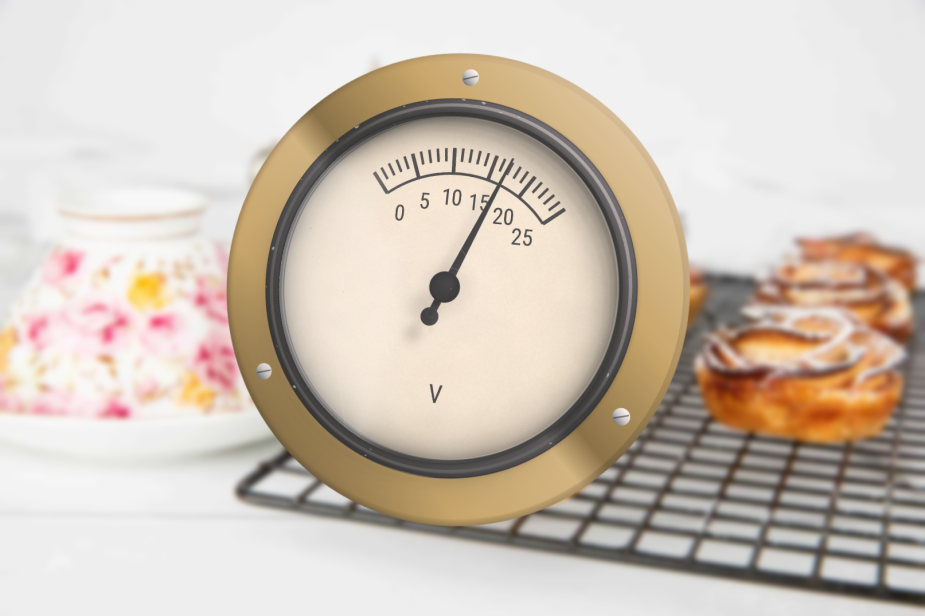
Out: 17V
